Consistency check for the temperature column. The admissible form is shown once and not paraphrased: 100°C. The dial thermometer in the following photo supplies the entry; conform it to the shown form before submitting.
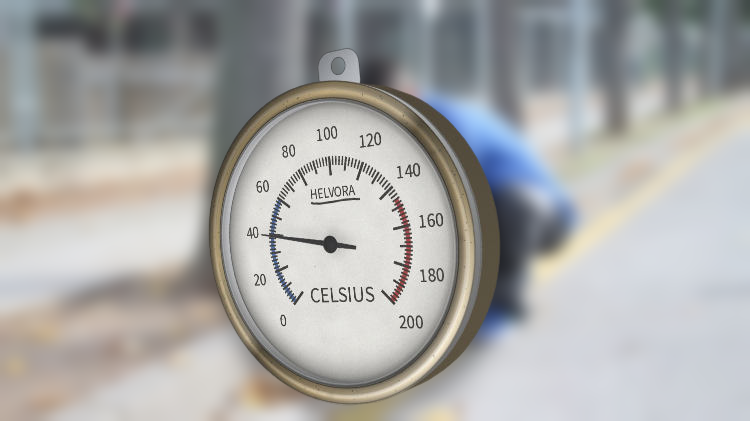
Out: 40°C
